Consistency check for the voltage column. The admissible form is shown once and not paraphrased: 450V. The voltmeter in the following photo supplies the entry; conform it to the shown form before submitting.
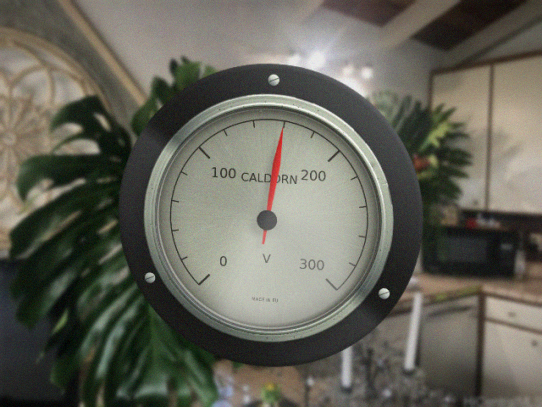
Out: 160V
